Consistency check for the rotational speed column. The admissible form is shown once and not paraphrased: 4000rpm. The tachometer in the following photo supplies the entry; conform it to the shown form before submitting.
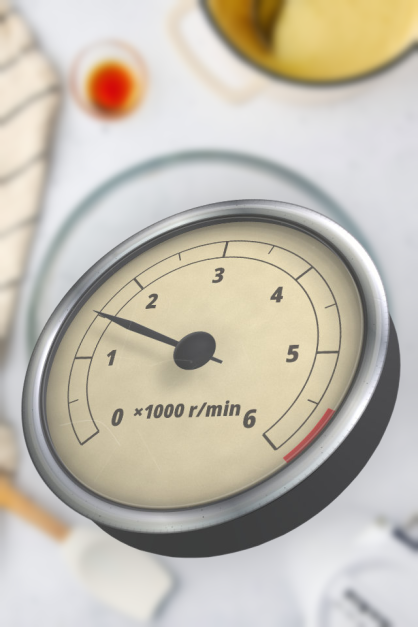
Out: 1500rpm
